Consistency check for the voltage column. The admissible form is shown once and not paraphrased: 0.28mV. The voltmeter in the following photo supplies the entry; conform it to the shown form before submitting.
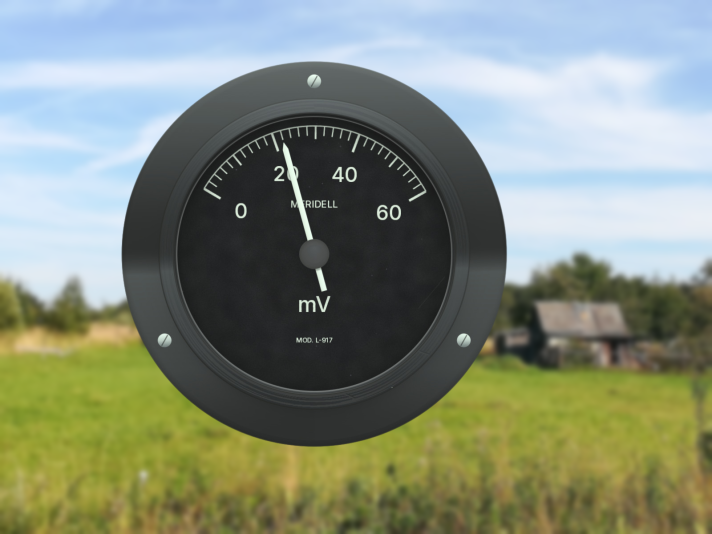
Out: 22mV
